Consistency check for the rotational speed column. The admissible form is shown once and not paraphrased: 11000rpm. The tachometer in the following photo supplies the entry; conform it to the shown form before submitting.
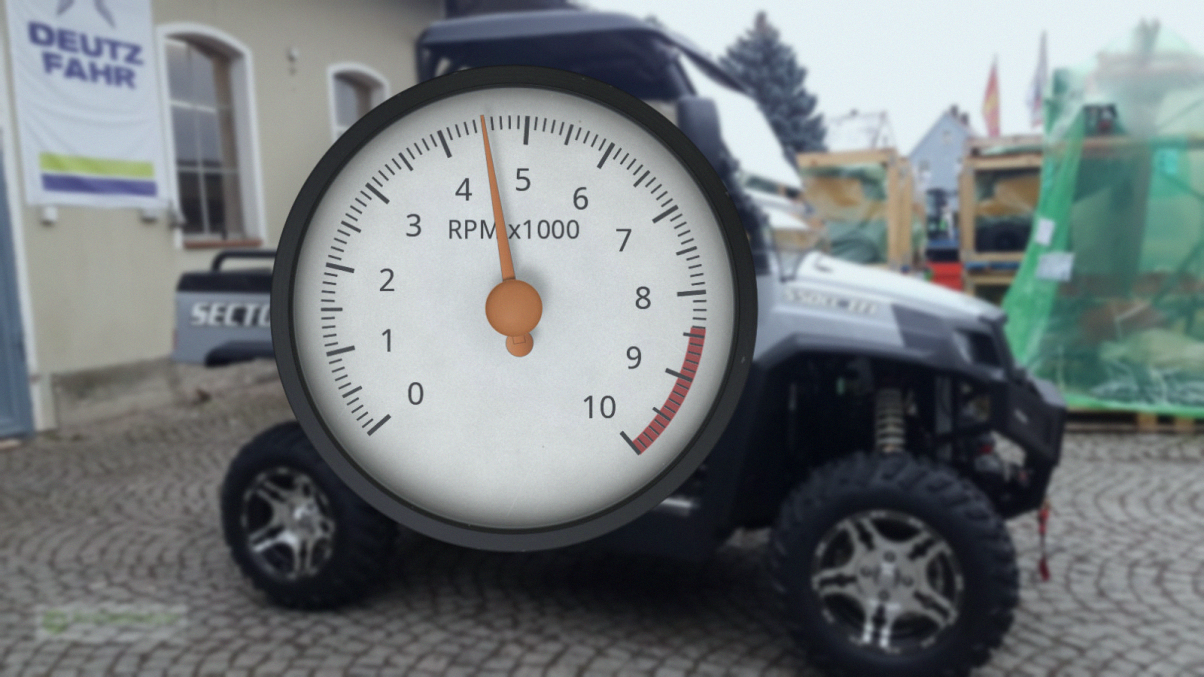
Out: 4500rpm
